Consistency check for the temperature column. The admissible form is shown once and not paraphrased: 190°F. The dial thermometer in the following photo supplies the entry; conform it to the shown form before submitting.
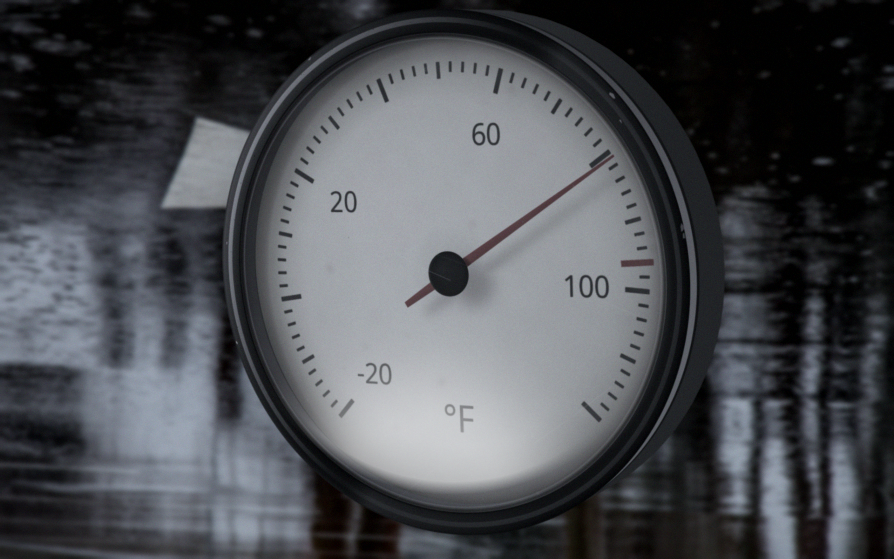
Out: 81°F
